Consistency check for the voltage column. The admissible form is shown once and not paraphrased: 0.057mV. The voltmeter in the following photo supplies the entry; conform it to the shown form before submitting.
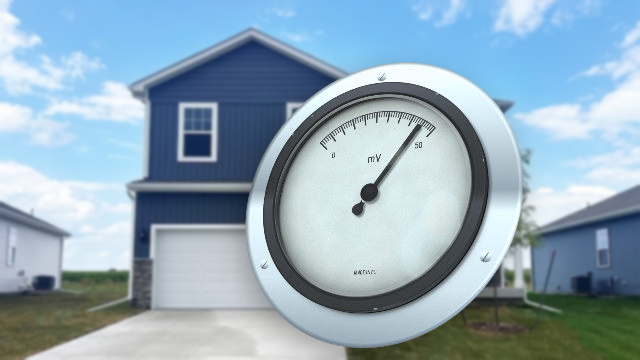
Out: 45mV
